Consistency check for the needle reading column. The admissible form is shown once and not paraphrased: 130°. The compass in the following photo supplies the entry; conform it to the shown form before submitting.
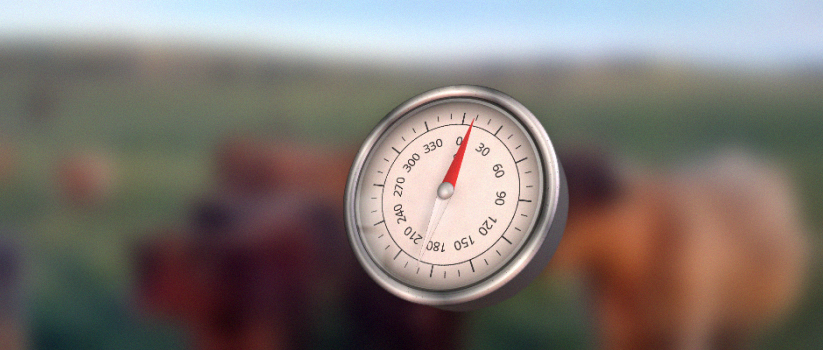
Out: 10°
